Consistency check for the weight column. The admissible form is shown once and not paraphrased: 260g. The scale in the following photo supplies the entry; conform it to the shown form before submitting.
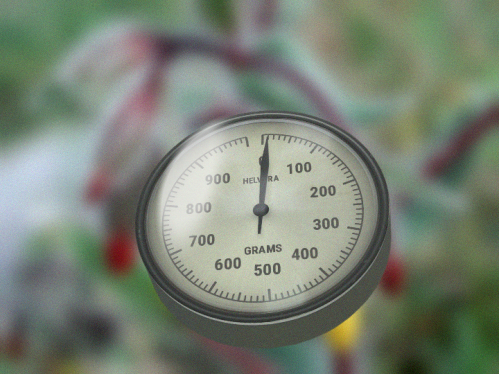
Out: 10g
